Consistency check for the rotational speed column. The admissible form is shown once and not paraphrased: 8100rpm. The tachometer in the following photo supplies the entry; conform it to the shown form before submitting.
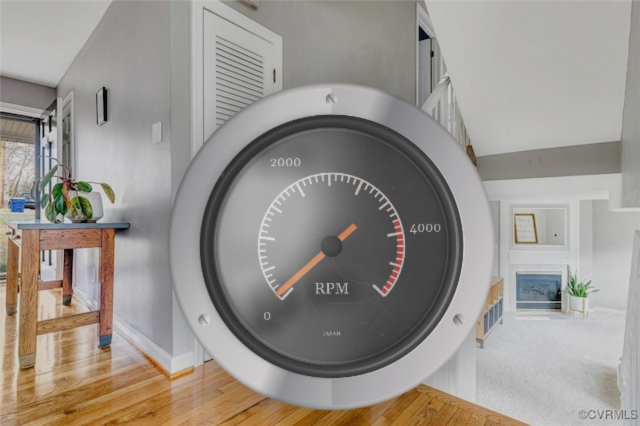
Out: 100rpm
